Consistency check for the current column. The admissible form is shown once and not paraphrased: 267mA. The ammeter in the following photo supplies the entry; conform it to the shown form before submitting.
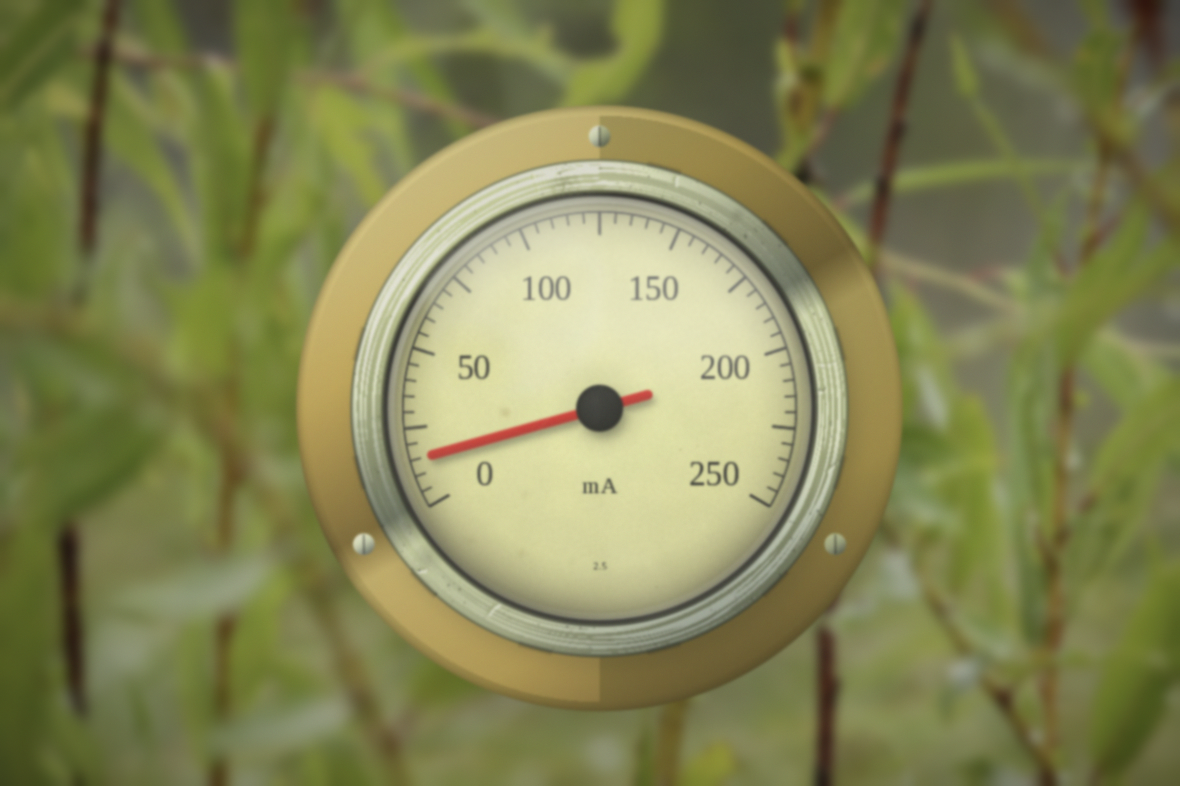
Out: 15mA
